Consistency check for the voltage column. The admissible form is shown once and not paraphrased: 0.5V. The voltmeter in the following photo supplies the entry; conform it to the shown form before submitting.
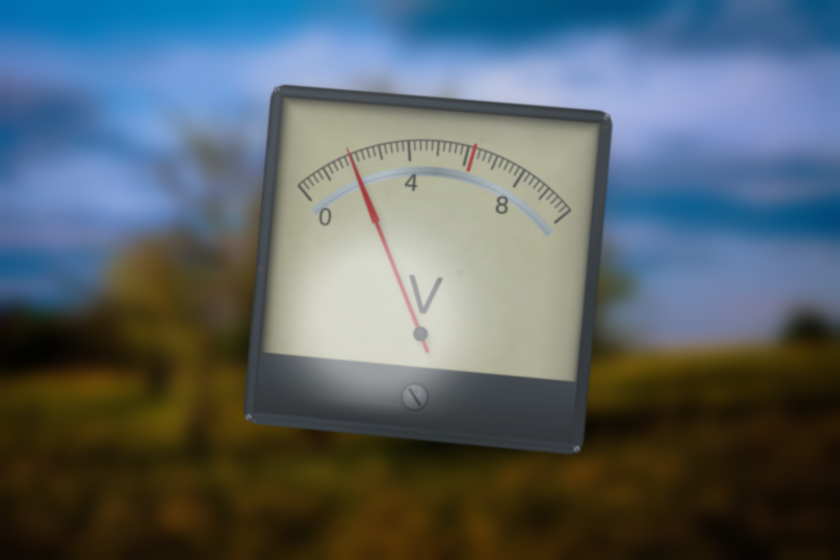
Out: 2V
